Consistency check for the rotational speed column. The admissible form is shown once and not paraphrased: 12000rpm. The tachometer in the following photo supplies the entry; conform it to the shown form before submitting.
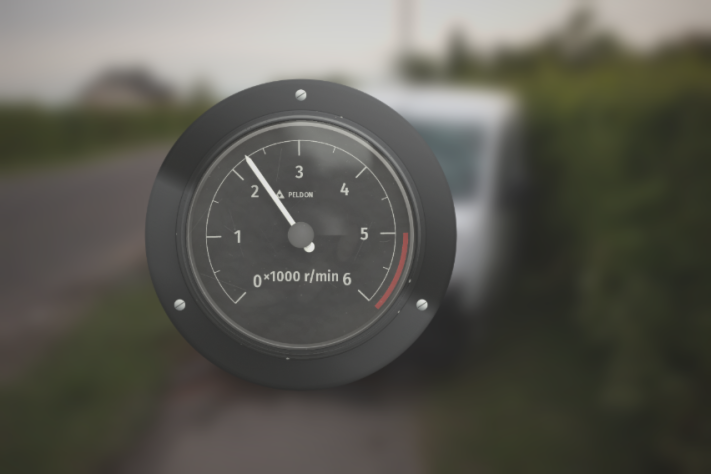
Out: 2250rpm
